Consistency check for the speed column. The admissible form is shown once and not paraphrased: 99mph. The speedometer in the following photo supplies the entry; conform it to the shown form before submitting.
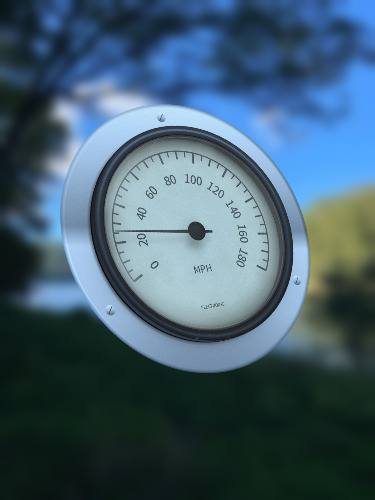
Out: 25mph
